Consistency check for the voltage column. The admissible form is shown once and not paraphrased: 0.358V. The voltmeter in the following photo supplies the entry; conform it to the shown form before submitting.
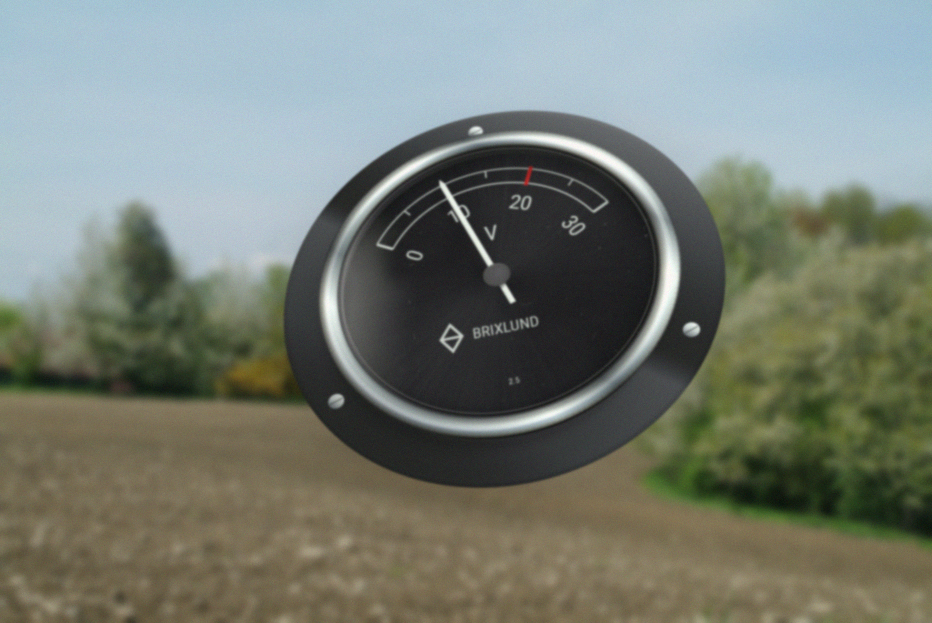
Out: 10V
